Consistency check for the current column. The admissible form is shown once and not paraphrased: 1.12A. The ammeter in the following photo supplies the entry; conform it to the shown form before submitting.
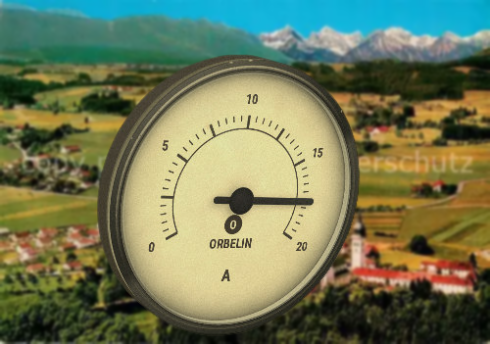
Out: 17.5A
